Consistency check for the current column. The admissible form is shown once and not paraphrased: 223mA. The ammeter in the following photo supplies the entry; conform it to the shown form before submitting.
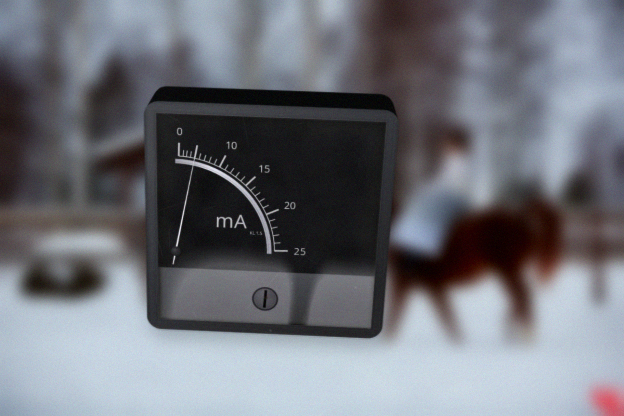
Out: 5mA
